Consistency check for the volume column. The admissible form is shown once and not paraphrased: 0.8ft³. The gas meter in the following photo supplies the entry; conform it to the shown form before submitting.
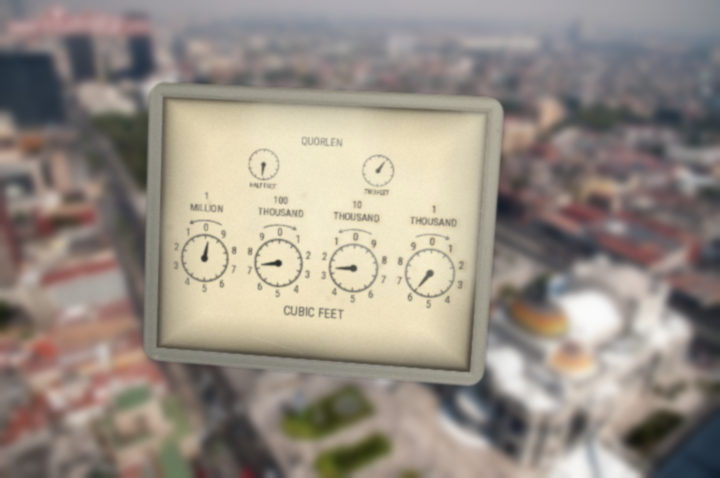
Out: 972600ft³
